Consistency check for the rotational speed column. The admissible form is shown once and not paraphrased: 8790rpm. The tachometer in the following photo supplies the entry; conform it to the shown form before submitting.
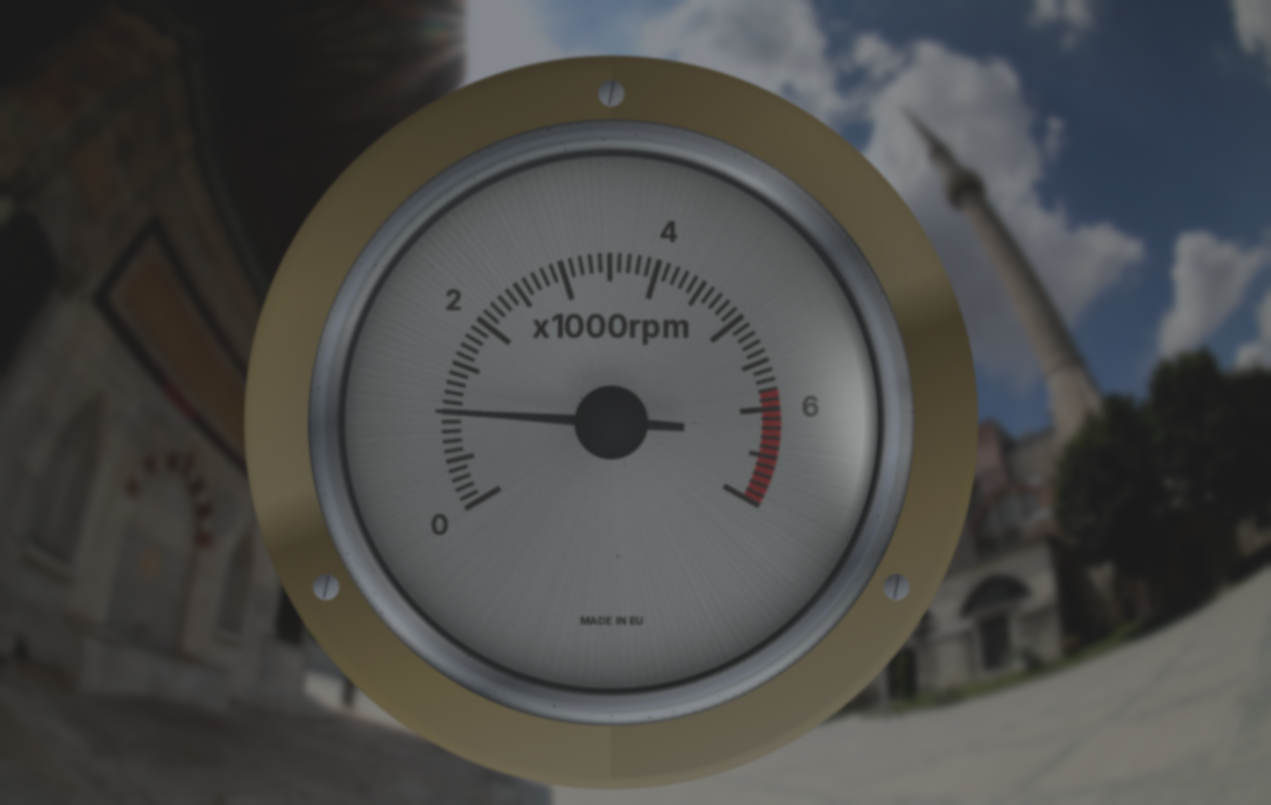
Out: 1000rpm
